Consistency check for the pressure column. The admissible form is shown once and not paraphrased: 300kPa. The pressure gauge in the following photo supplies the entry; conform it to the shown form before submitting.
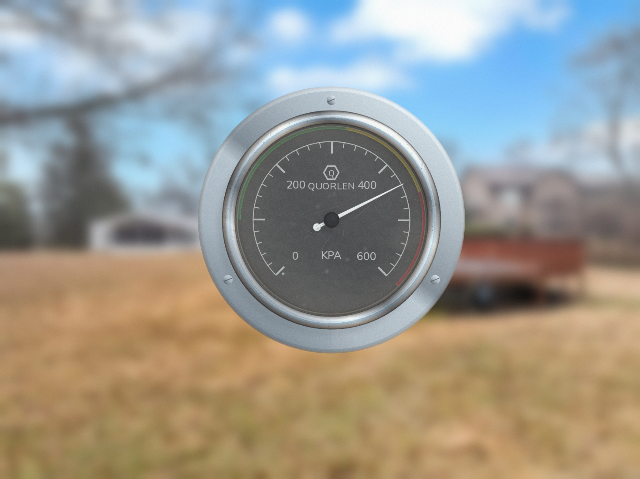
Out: 440kPa
